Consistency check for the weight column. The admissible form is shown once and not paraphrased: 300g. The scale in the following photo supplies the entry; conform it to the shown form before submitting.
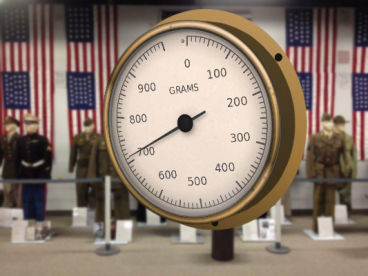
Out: 710g
